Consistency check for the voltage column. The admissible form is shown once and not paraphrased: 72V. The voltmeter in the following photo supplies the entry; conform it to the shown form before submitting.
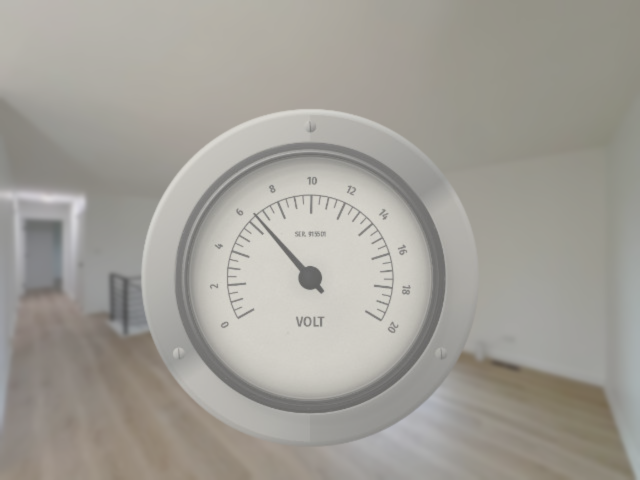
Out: 6.5V
